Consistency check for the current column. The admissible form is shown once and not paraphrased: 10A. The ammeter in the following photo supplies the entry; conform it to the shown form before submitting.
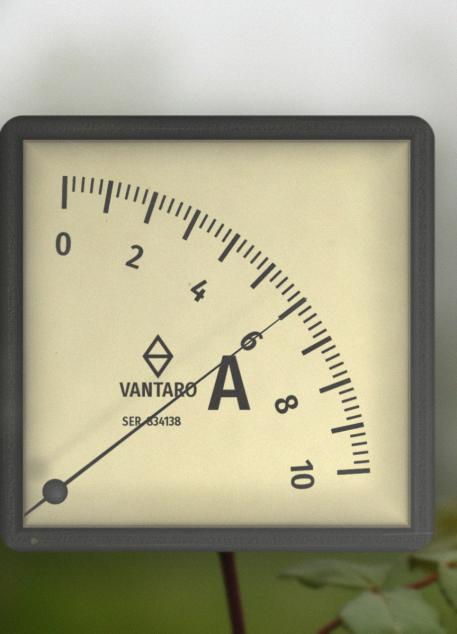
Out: 6A
